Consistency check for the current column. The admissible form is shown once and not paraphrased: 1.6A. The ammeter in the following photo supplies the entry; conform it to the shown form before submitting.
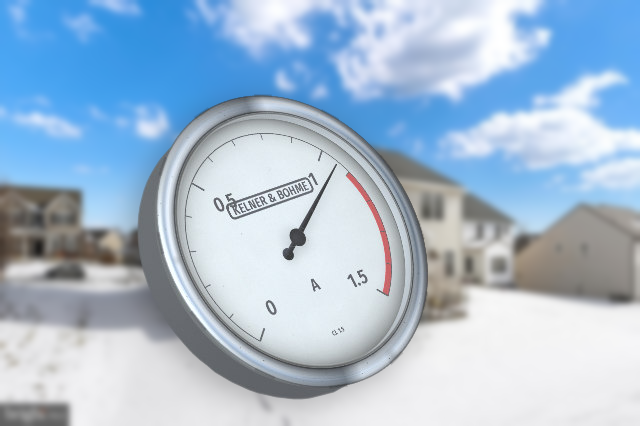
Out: 1.05A
